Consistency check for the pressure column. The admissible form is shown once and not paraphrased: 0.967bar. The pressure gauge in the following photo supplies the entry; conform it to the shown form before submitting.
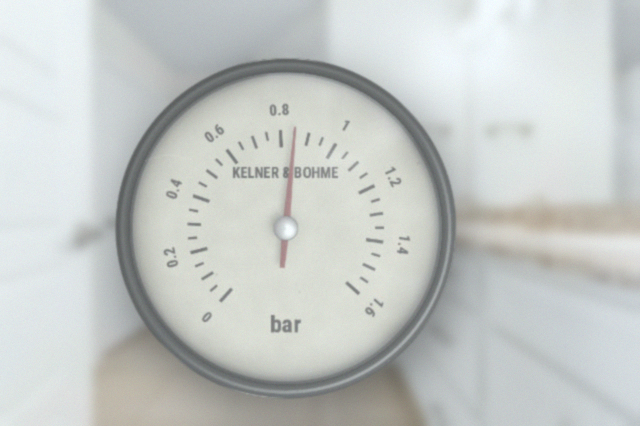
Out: 0.85bar
